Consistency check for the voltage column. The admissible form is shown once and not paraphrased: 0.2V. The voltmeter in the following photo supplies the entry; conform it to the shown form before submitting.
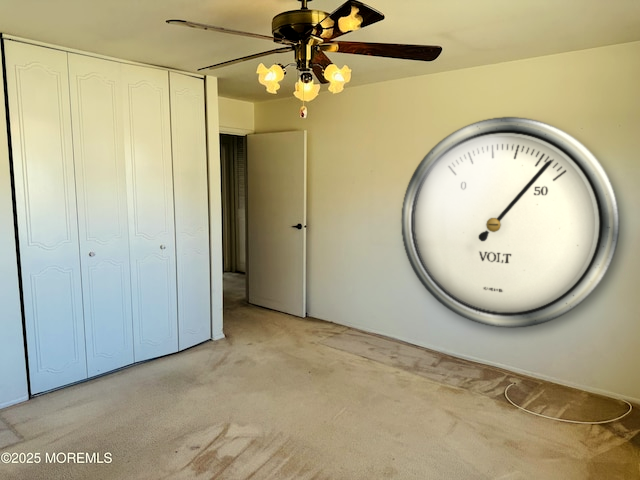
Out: 44V
